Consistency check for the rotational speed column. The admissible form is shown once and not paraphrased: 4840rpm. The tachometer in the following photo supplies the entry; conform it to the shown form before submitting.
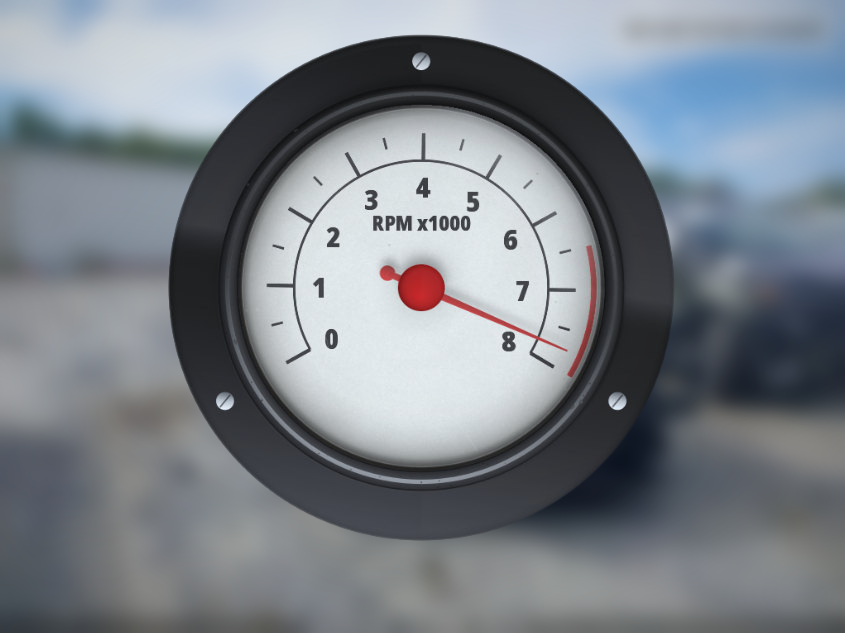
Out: 7750rpm
